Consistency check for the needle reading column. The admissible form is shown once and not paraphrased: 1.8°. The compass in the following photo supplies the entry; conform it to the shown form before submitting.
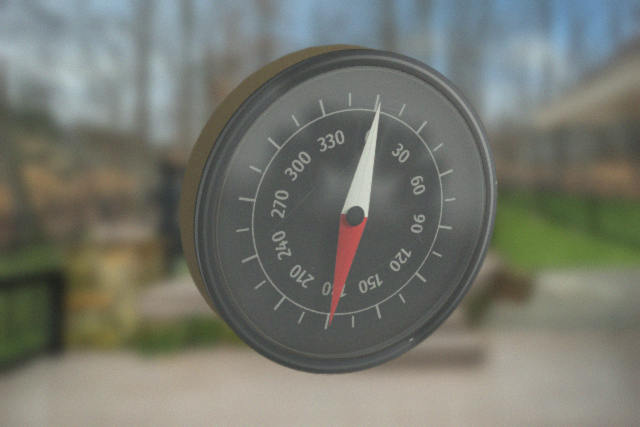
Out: 180°
